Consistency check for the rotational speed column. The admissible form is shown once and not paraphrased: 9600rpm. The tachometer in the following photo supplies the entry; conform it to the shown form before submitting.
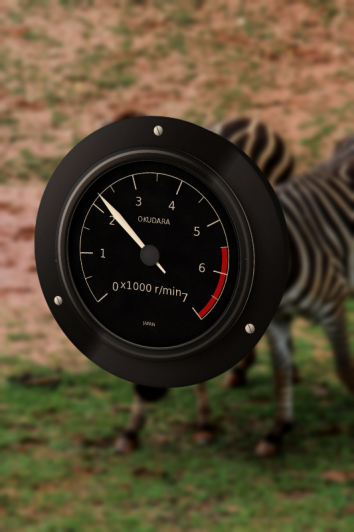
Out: 2250rpm
